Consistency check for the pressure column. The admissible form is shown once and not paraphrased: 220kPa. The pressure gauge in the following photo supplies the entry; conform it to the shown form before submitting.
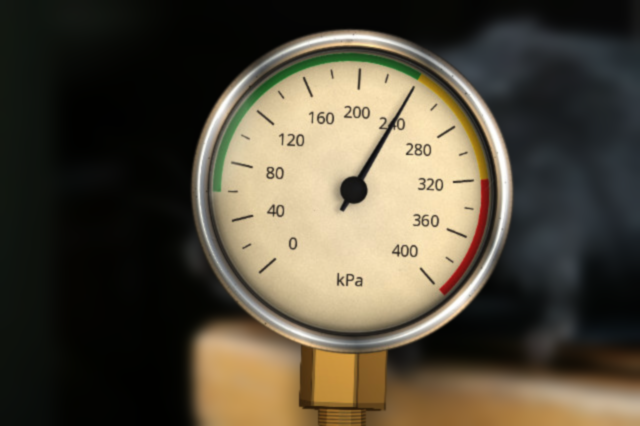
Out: 240kPa
